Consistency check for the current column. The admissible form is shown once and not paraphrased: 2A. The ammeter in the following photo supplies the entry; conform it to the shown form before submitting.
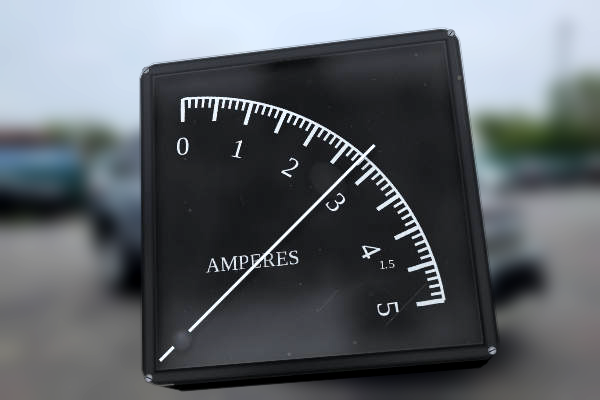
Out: 2.8A
